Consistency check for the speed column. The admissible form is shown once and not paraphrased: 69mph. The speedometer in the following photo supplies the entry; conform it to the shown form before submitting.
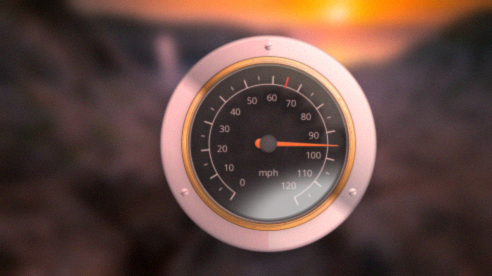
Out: 95mph
